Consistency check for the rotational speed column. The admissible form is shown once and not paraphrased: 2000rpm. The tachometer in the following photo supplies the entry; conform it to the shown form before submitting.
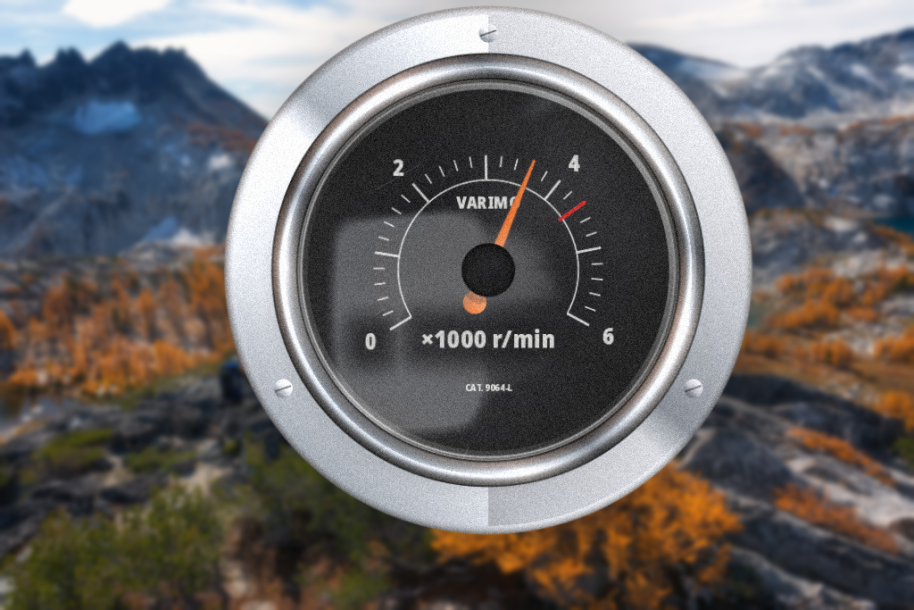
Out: 3600rpm
